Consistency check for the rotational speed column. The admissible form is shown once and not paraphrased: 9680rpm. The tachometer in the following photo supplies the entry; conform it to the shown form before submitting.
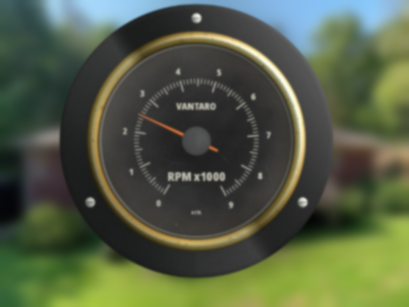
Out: 2500rpm
